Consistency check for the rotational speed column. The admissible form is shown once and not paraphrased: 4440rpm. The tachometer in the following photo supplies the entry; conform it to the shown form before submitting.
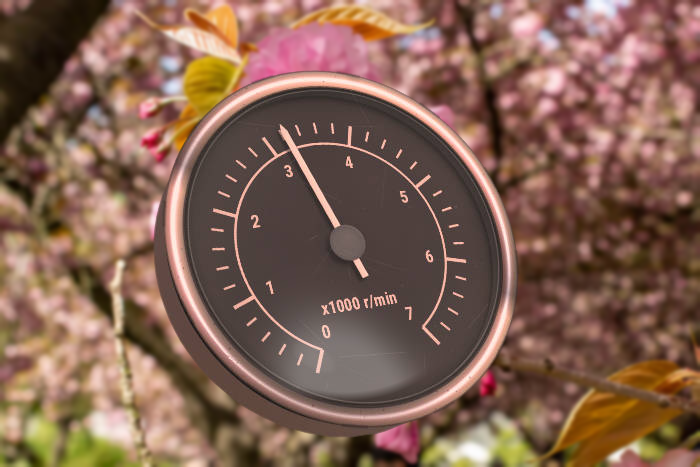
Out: 3200rpm
